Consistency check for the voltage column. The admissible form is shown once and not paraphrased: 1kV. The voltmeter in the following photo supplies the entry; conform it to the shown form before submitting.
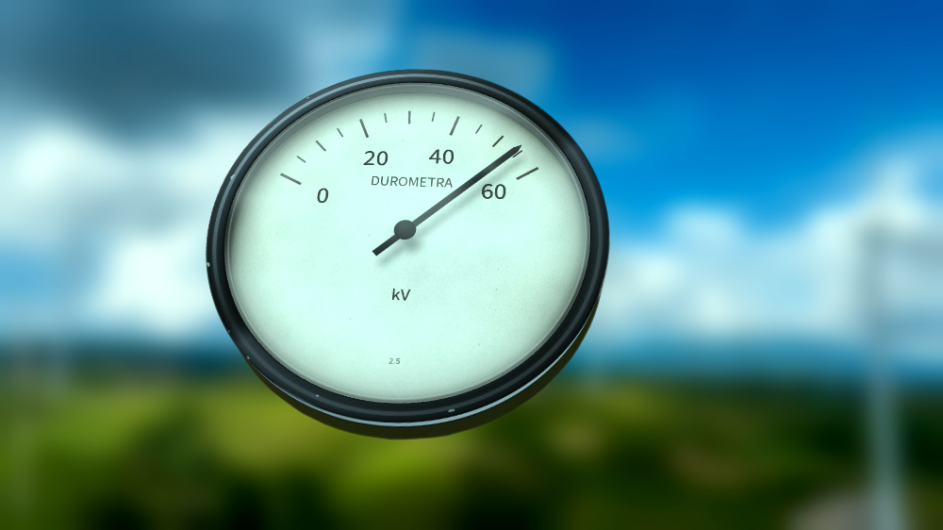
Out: 55kV
